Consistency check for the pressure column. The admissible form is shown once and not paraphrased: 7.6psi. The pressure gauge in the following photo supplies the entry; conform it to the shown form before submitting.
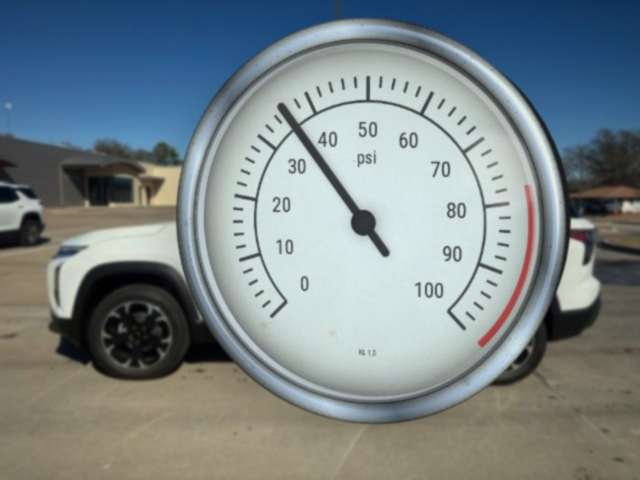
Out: 36psi
